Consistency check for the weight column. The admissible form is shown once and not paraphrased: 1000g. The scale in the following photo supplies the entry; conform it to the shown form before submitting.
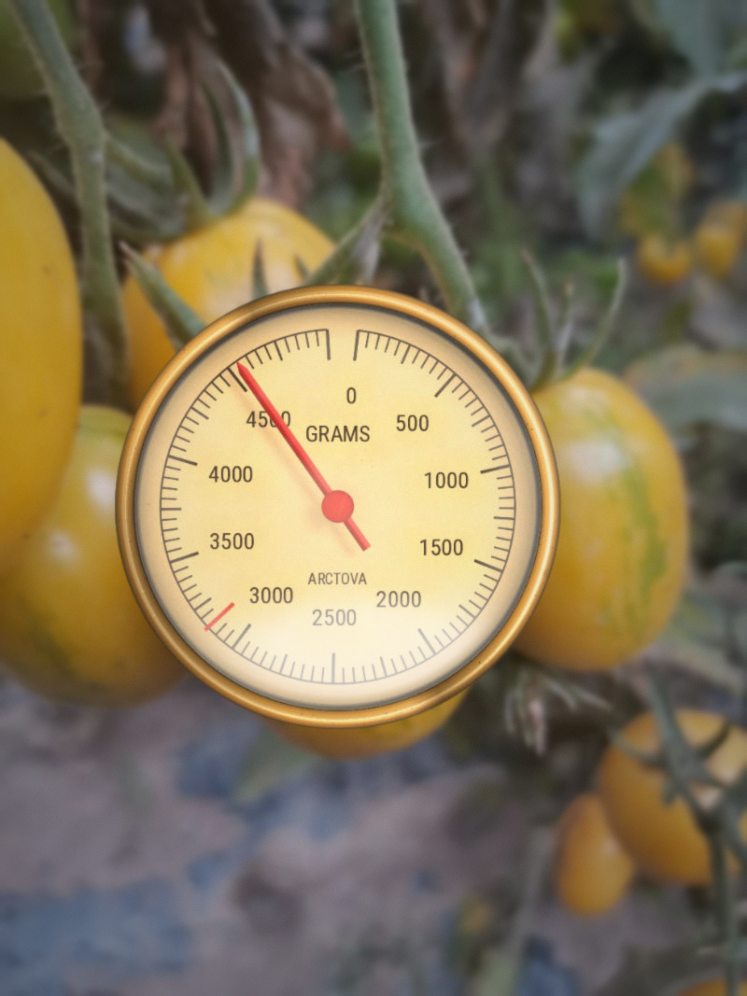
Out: 4550g
